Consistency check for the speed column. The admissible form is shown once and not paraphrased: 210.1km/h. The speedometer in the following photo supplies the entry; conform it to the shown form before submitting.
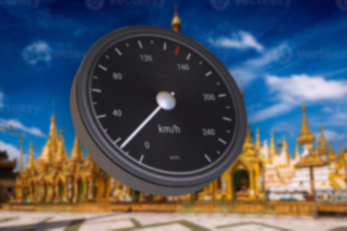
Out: 15km/h
